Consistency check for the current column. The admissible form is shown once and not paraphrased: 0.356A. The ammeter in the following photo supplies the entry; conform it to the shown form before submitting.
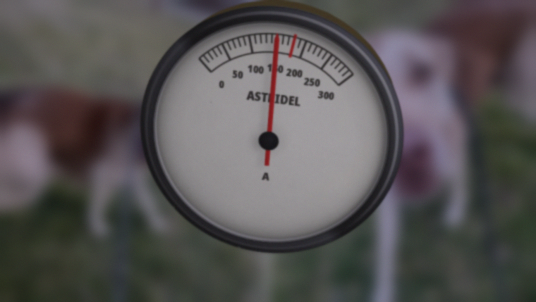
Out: 150A
